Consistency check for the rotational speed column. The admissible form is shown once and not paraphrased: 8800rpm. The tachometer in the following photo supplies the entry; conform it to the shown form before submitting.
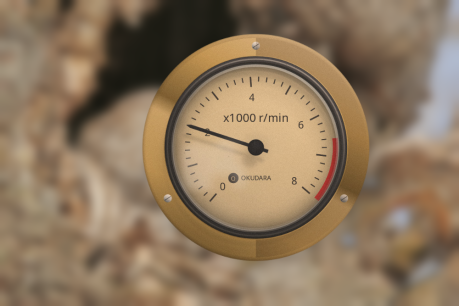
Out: 2000rpm
